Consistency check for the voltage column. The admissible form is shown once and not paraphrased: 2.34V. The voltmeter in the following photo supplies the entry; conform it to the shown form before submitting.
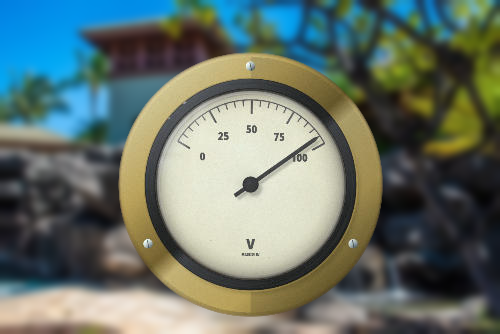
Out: 95V
